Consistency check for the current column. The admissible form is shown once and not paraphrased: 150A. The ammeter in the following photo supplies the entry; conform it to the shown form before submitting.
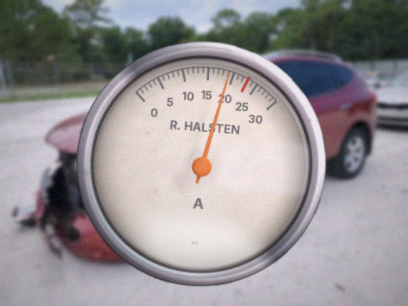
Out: 19A
